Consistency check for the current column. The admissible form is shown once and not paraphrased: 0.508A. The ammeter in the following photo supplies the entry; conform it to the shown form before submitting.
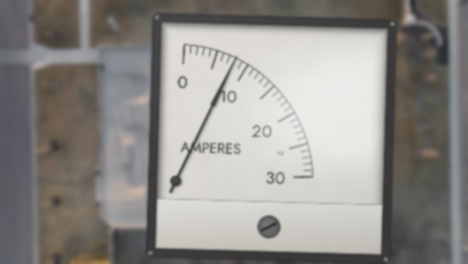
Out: 8A
